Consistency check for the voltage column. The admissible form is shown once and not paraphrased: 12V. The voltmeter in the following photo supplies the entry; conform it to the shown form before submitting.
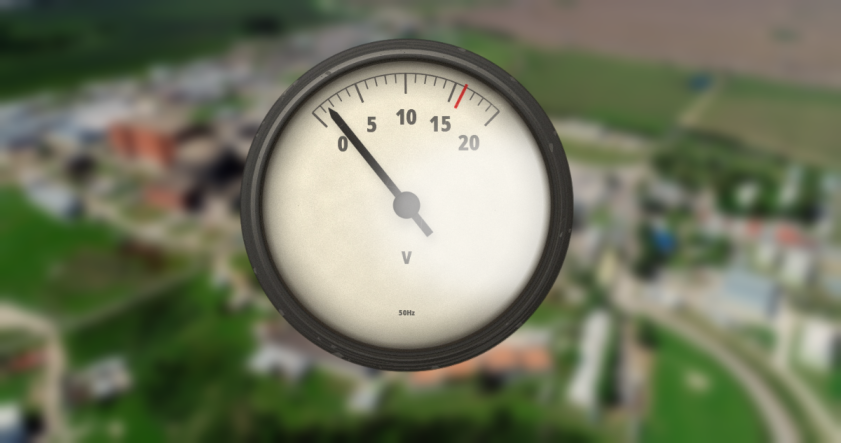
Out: 1.5V
